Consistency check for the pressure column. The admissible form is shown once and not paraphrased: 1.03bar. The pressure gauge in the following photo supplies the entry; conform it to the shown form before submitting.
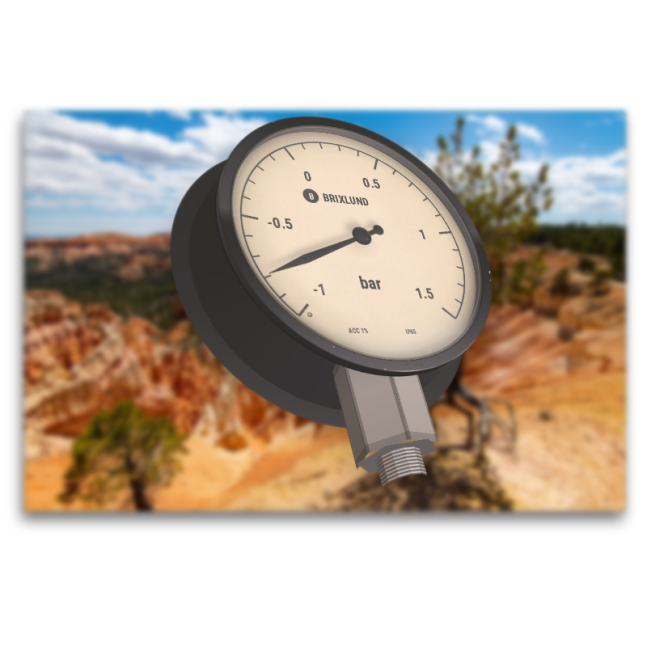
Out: -0.8bar
